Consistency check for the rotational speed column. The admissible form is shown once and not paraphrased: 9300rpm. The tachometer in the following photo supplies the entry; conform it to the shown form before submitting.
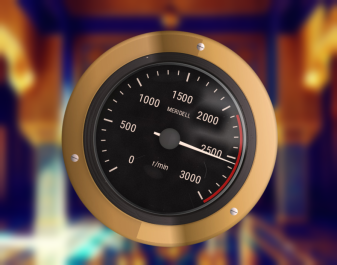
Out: 2550rpm
